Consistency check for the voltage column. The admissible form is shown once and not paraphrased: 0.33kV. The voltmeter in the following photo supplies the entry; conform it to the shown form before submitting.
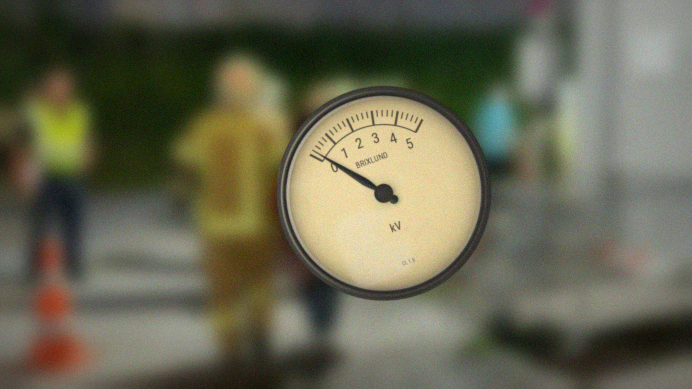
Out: 0.2kV
